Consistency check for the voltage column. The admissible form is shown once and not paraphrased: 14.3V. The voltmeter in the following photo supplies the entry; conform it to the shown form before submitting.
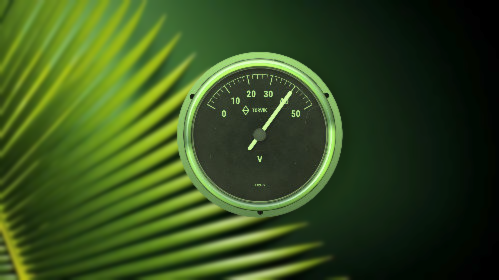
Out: 40V
